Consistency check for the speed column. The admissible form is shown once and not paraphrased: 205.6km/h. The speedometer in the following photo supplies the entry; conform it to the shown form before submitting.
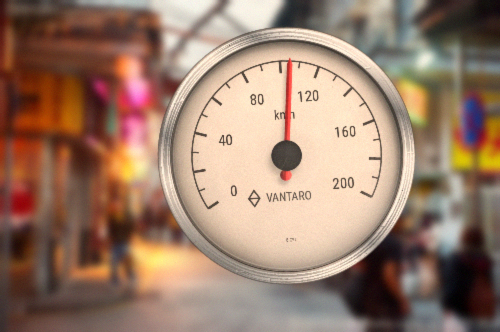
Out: 105km/h
